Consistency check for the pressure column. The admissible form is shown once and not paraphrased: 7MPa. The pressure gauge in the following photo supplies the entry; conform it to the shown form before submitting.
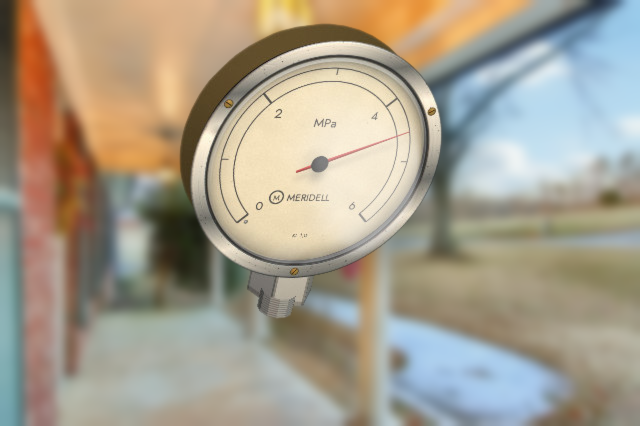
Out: 4.5MPa
